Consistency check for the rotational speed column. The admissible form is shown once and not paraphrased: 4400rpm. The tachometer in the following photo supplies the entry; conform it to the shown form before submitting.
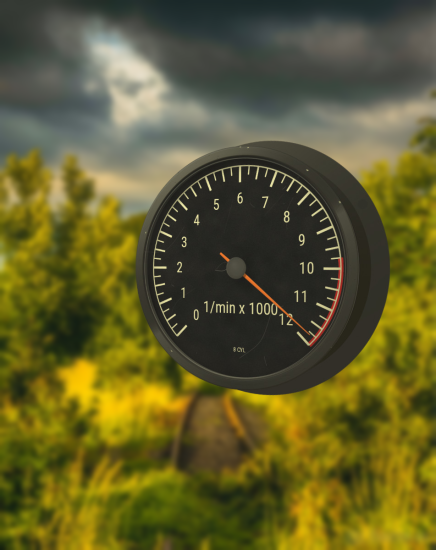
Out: 11750rpm
